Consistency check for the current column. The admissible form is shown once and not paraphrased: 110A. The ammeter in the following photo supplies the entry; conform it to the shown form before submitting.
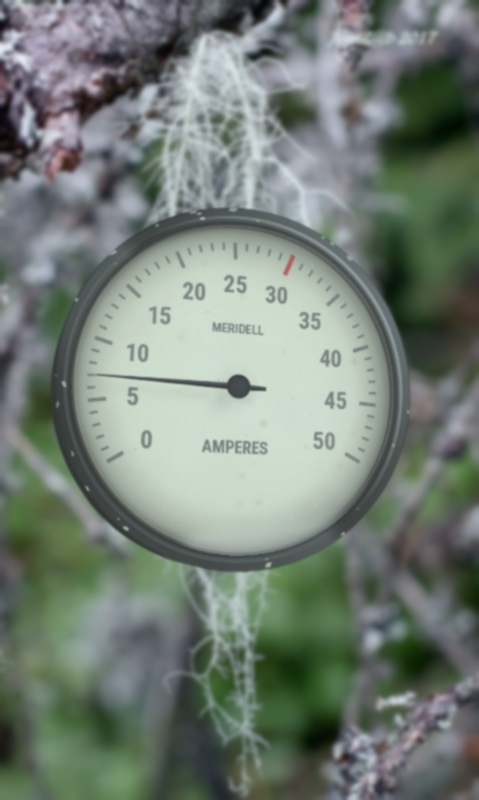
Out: 7A
